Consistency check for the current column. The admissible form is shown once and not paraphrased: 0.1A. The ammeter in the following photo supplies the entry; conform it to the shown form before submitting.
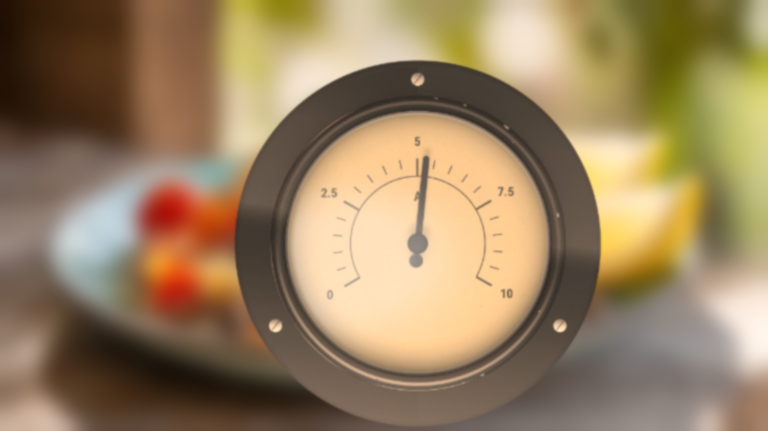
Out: 5.25A
